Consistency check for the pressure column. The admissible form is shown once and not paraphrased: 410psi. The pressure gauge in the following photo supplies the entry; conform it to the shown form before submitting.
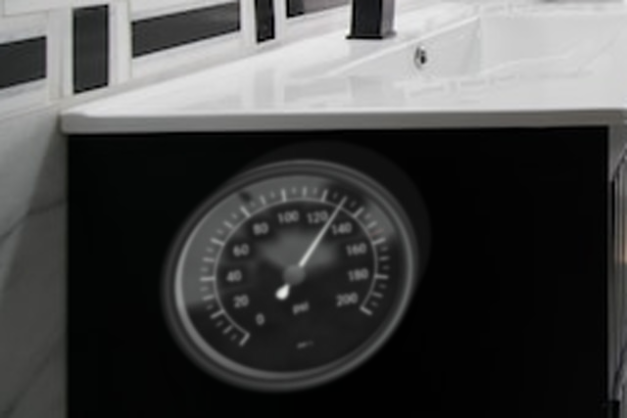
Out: 130psi
